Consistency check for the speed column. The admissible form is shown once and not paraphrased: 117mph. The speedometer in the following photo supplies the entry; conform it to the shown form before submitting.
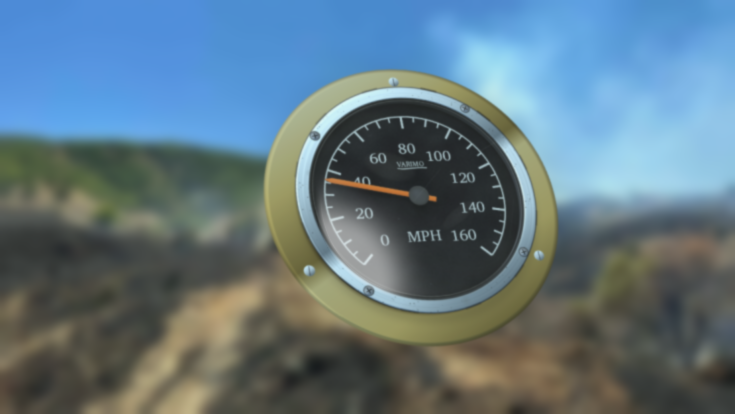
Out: 35mph
